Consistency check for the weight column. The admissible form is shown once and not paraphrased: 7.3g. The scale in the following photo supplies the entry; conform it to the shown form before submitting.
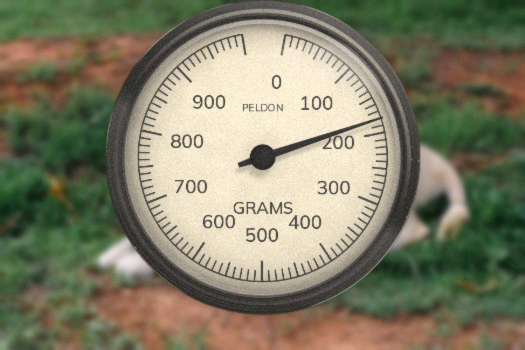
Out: 180g
